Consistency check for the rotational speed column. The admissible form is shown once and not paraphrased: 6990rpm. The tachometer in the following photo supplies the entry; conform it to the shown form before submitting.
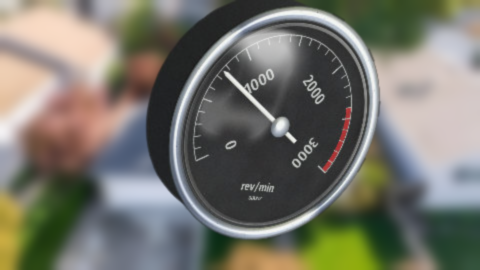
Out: 750rpm
